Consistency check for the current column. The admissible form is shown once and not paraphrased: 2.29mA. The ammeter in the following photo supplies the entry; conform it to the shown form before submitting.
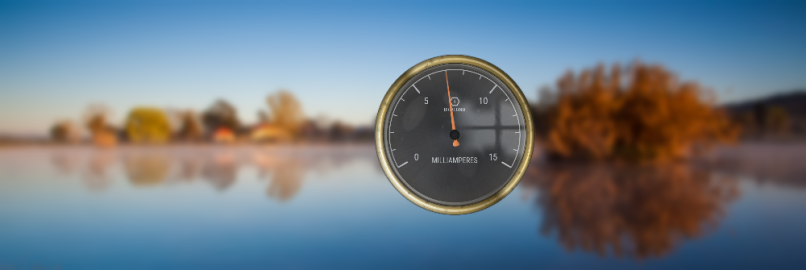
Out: 7mA
